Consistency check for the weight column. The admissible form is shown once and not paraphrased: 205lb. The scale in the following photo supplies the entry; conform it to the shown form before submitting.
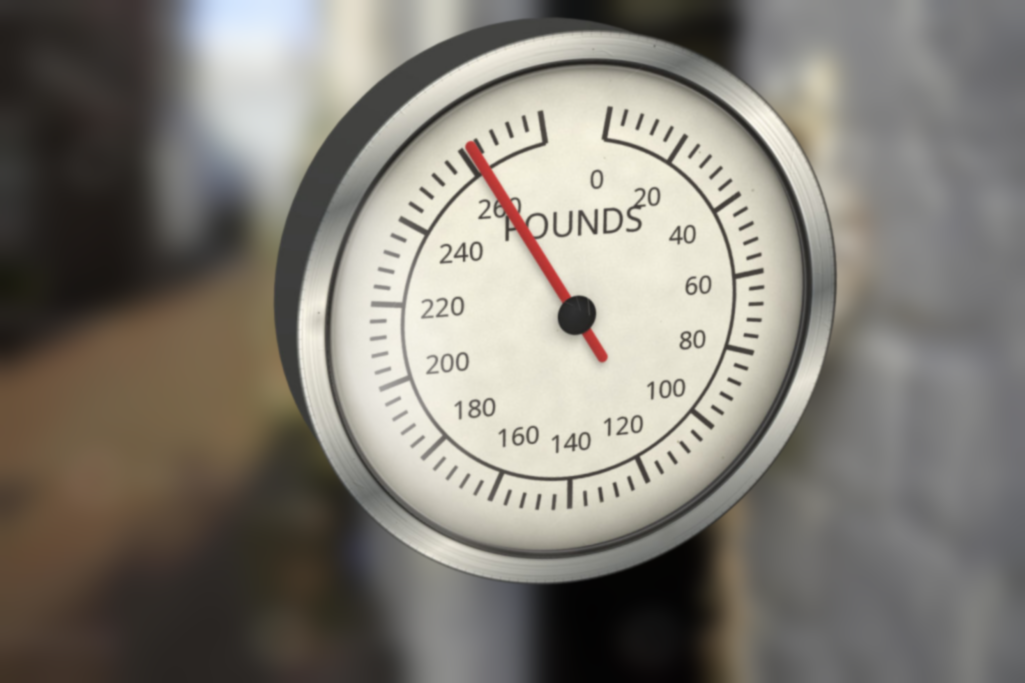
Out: 262lb
